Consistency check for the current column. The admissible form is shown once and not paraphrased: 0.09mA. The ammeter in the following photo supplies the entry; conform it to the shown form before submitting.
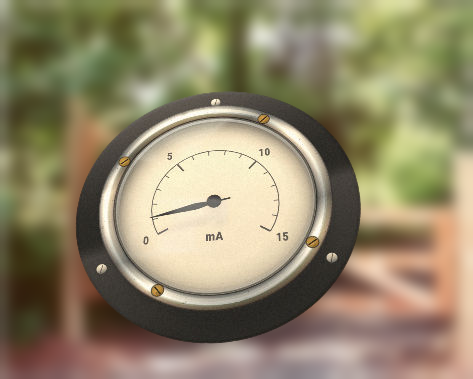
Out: 1mA
